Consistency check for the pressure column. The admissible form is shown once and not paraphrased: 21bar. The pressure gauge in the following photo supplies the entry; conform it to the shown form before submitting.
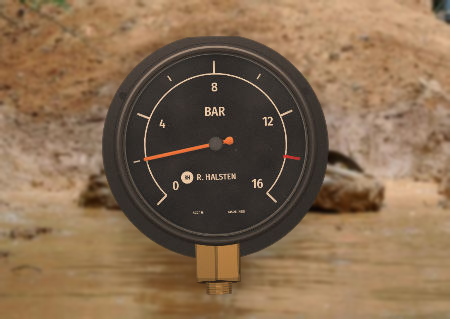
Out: 2bar
